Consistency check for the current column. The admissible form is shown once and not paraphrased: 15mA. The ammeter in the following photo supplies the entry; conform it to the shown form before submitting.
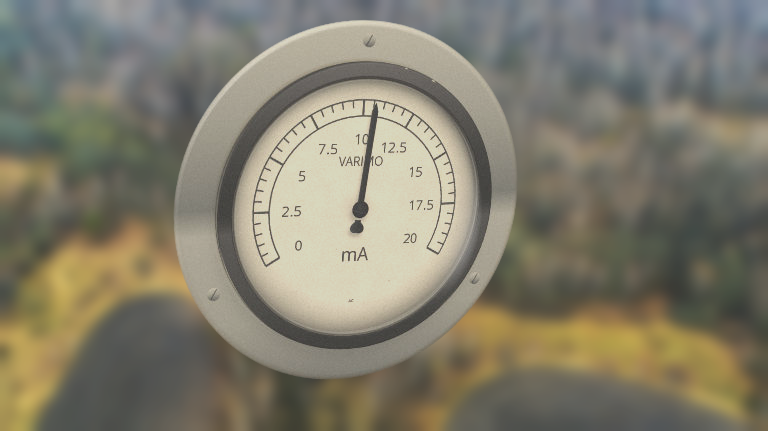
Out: 10.5mA
